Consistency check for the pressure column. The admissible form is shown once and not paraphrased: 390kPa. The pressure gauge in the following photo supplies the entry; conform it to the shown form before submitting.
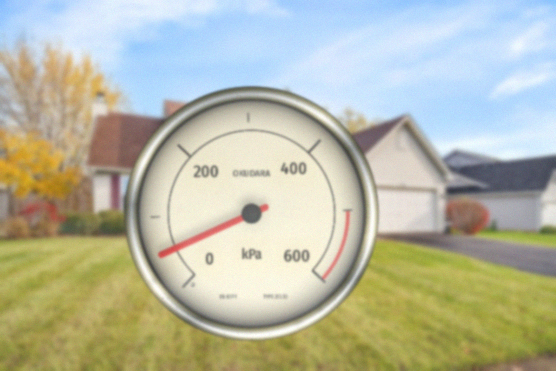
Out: 50kPa
